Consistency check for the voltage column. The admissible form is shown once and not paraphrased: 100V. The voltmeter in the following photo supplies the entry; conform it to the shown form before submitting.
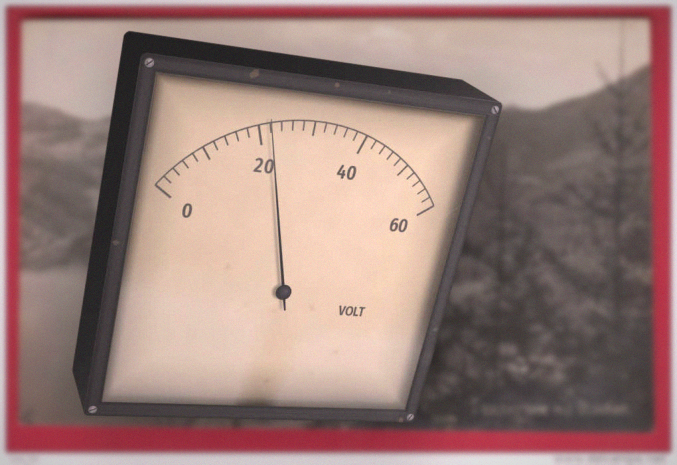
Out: 22V
